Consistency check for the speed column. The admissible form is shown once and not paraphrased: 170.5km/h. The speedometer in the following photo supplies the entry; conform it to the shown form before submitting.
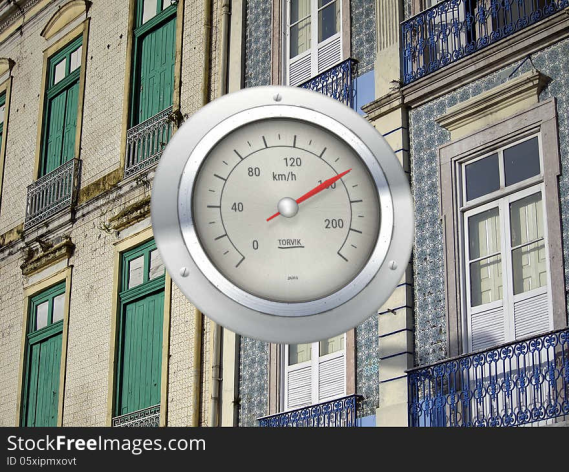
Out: 160km/h
